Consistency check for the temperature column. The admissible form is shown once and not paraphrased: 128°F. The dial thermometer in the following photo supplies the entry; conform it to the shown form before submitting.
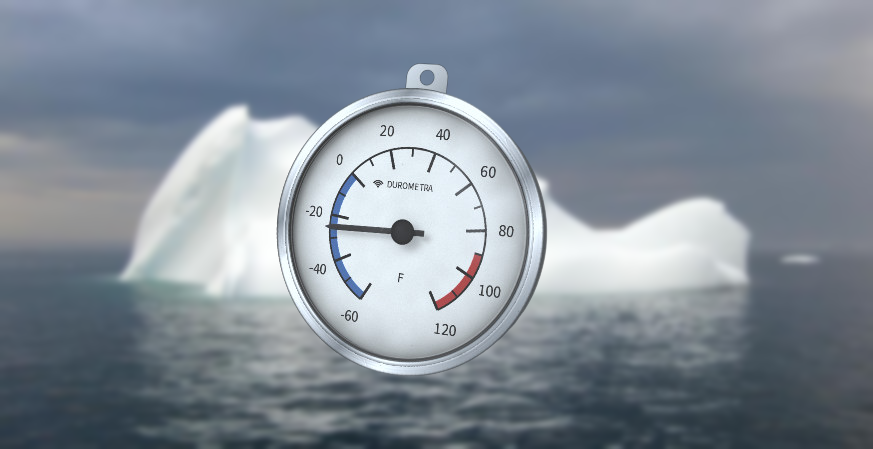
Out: -25°F
